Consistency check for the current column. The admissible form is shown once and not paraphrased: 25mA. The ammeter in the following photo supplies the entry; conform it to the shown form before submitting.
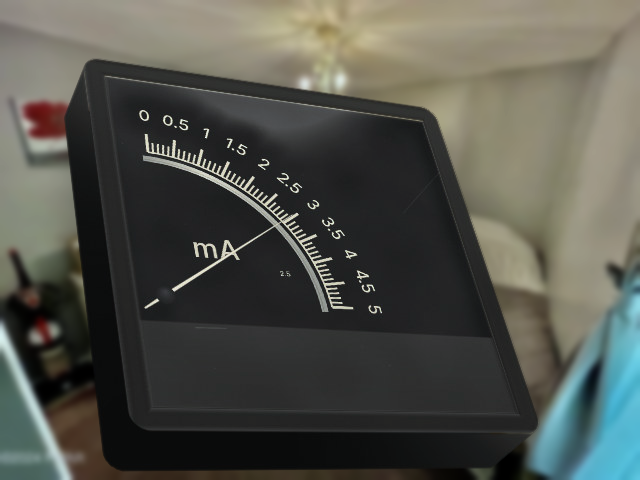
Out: 3mA
